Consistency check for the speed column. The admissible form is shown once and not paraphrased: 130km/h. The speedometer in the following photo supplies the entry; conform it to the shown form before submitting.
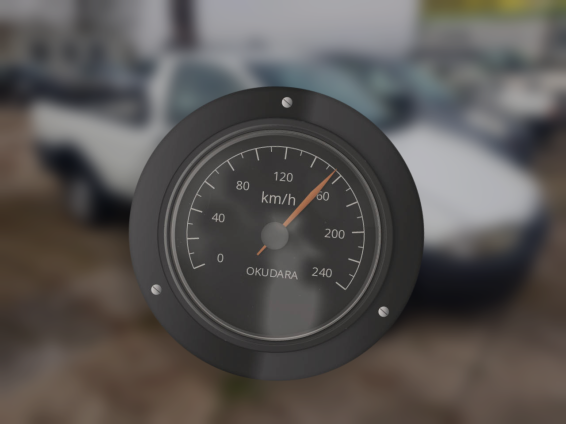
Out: 155km/h
